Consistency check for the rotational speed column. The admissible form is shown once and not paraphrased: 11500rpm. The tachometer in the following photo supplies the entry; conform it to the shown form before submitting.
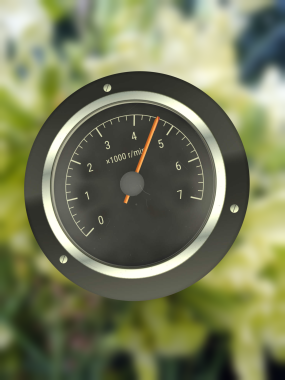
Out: 4600rpm
